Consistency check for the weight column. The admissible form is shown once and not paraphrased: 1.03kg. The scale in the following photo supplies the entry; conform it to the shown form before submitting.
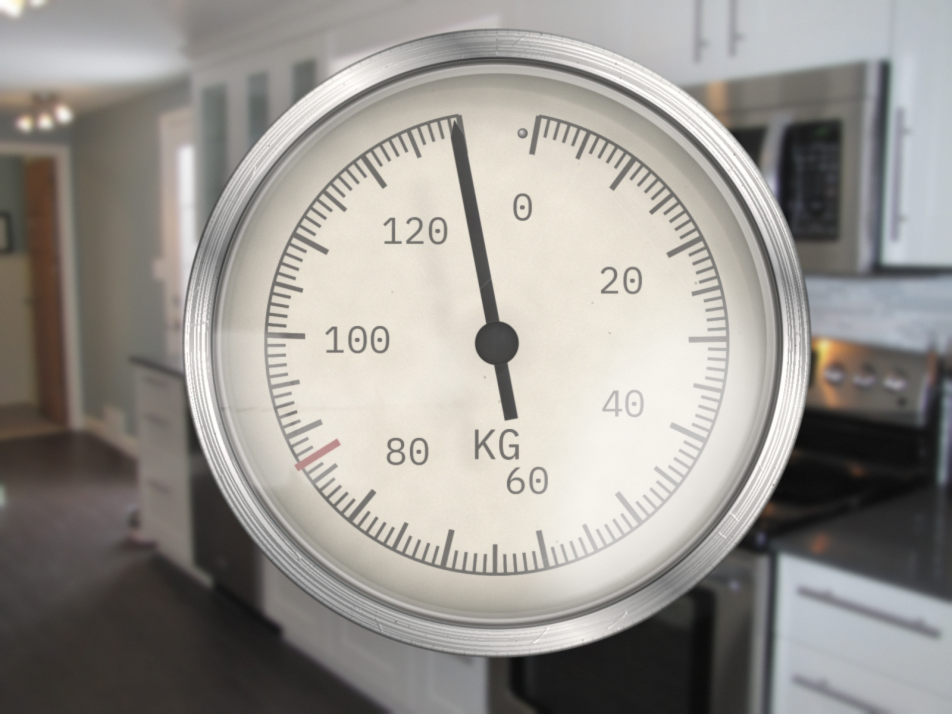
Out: 129.5kg
